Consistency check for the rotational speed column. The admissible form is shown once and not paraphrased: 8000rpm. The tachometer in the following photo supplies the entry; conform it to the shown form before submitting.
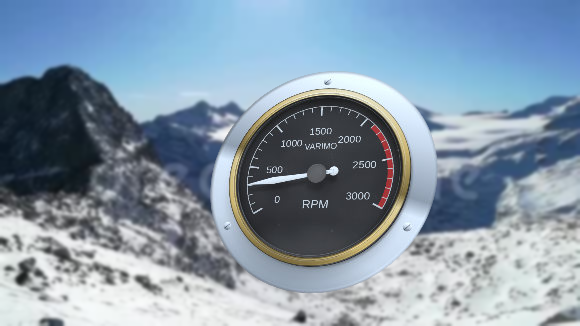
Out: 300rpm
